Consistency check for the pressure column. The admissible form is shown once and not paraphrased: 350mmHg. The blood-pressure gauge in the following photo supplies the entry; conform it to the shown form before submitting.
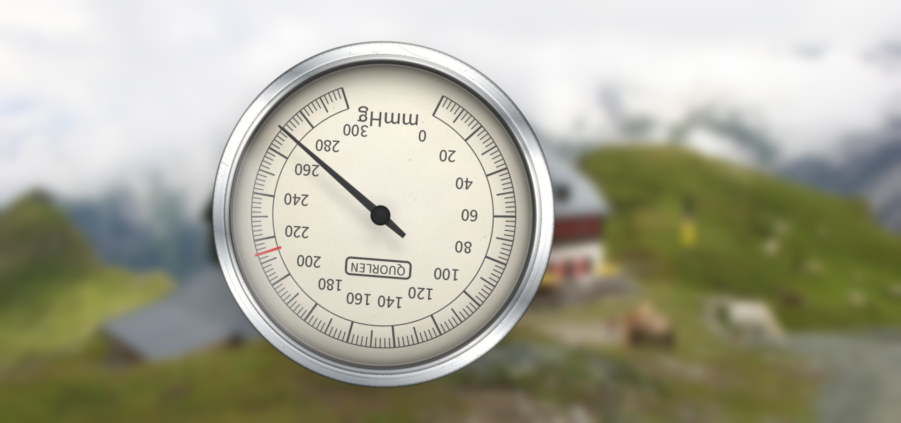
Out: 270mmHg
